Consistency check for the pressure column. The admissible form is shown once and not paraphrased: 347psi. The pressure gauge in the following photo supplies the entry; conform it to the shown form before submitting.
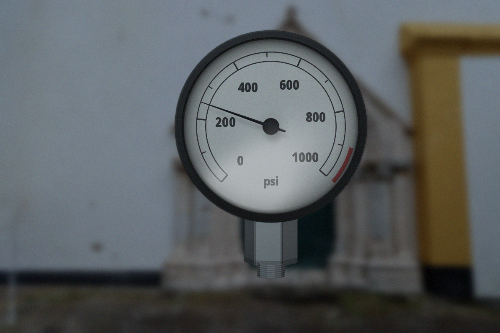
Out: 250psi
